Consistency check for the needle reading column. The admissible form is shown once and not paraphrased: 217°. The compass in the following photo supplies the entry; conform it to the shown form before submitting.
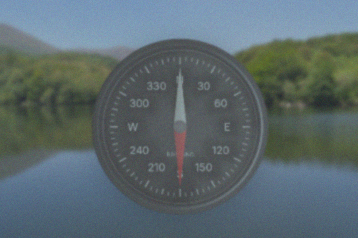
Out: 180°
